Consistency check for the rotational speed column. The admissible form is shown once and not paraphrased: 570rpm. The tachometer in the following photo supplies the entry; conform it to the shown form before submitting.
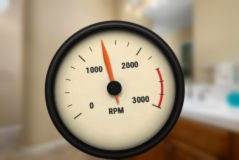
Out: 1400rpm
